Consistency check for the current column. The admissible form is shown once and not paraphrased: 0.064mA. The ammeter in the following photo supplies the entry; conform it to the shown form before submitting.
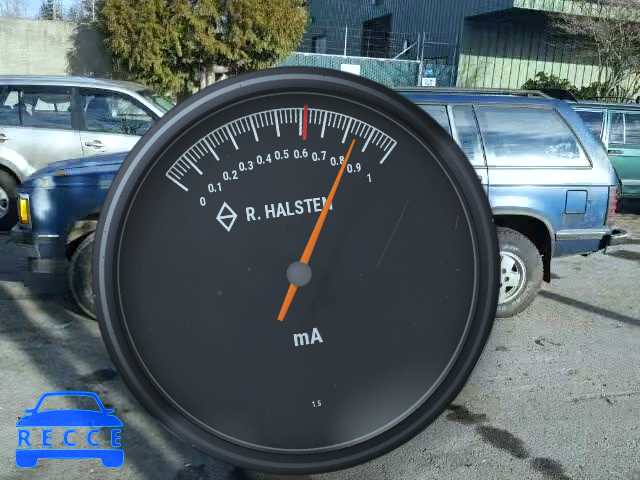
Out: 0.84mA
